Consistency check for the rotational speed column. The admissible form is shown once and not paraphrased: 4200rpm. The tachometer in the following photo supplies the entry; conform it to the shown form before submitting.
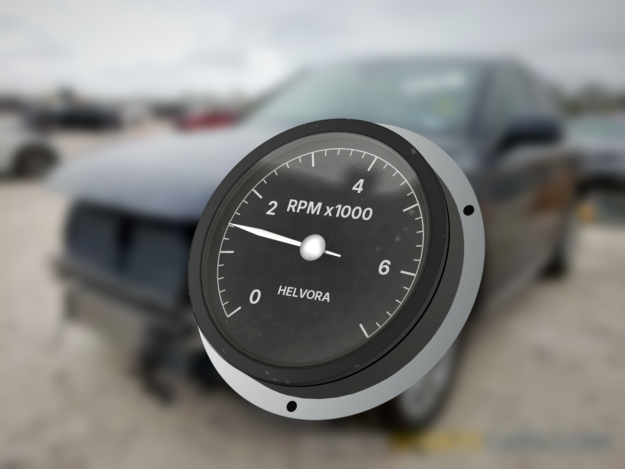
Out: 1400rpm
